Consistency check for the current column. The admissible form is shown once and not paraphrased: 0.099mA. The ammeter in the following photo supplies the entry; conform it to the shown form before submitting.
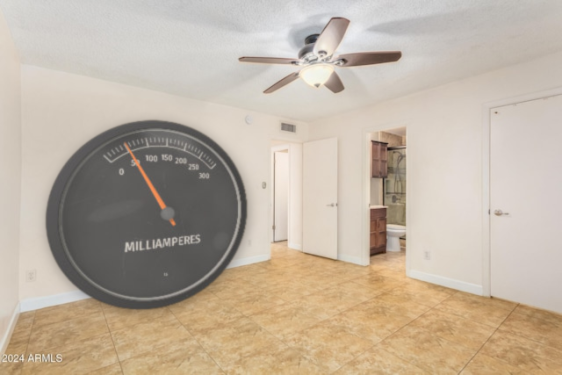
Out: 50mA
